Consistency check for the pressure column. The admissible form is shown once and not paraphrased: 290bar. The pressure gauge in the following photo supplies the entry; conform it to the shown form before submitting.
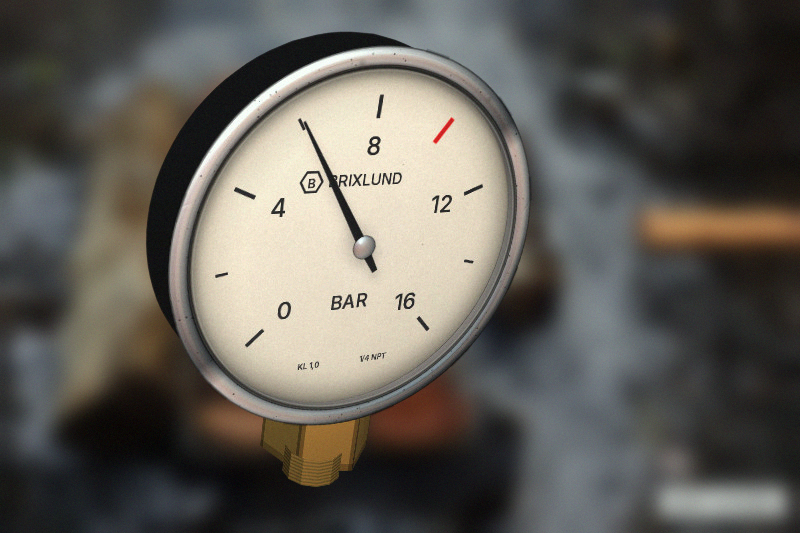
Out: 6bar
